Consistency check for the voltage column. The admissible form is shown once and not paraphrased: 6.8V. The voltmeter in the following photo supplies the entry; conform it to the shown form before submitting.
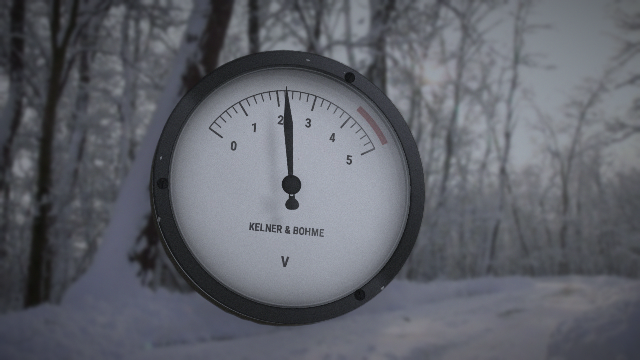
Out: 2.2V
